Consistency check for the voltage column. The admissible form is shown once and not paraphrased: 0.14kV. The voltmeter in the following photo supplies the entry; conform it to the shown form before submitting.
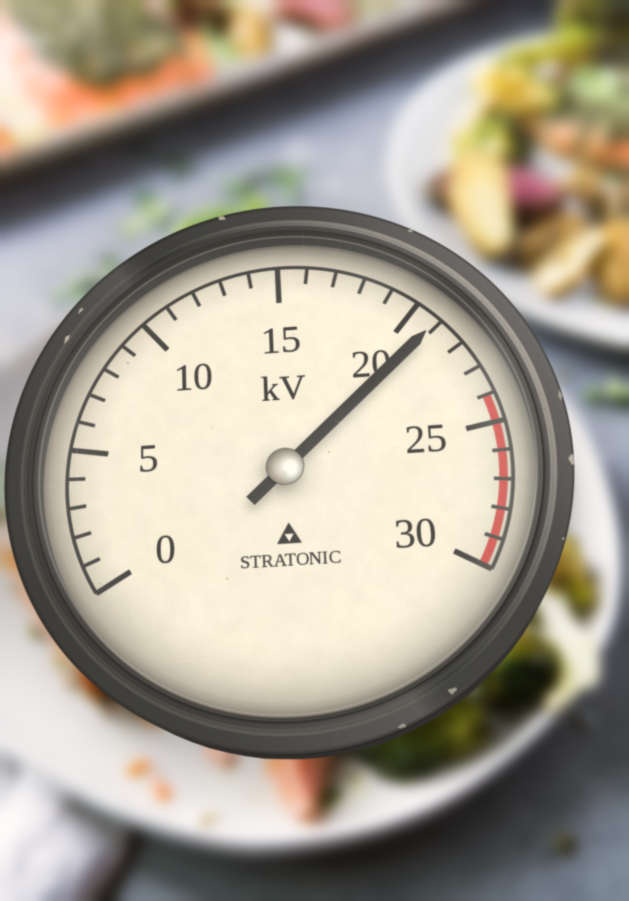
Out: 21kV
